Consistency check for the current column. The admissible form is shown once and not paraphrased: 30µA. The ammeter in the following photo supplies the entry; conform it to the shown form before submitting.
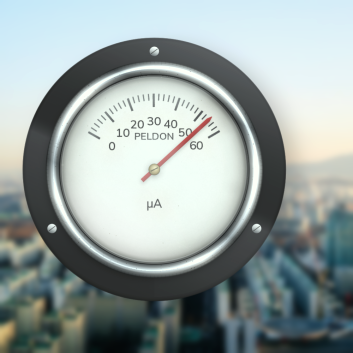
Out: 54µA
